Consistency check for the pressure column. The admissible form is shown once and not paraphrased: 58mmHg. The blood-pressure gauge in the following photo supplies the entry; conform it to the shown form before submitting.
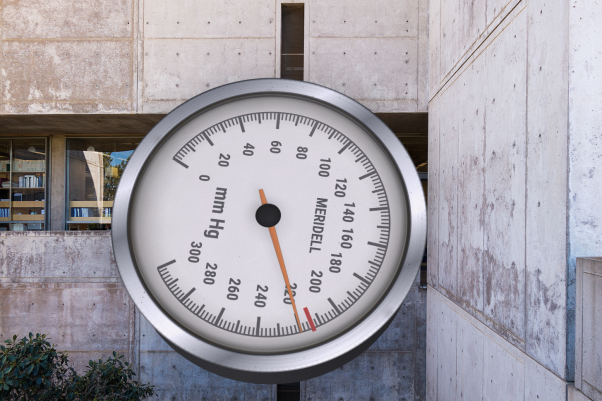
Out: 220mmHg
